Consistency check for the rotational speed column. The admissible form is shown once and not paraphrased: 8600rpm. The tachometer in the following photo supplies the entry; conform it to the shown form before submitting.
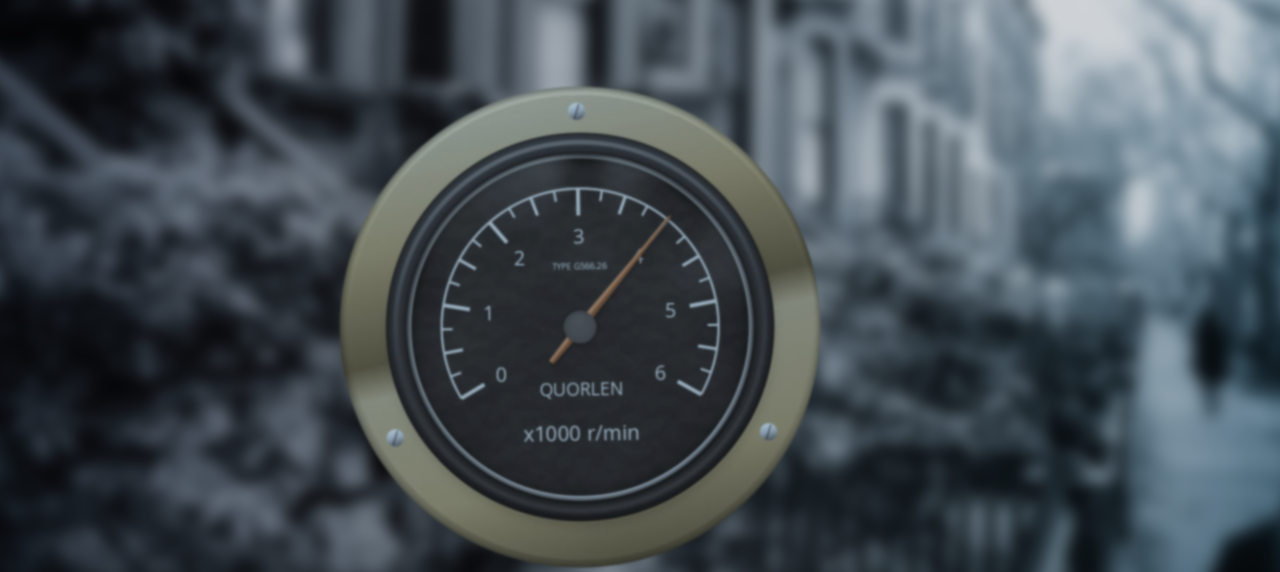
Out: 4000rpm
